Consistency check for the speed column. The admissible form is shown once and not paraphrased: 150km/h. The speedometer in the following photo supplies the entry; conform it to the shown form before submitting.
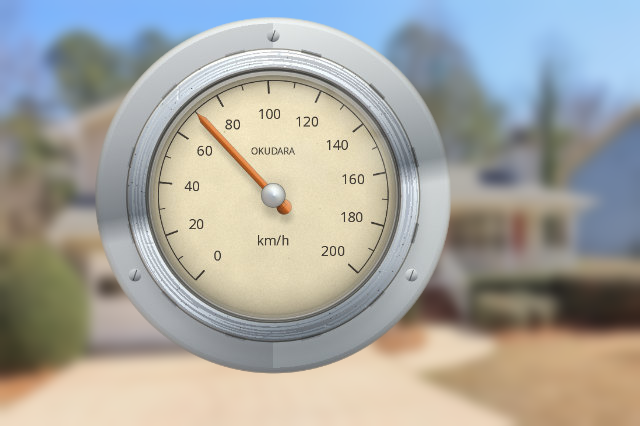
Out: 70km/h
